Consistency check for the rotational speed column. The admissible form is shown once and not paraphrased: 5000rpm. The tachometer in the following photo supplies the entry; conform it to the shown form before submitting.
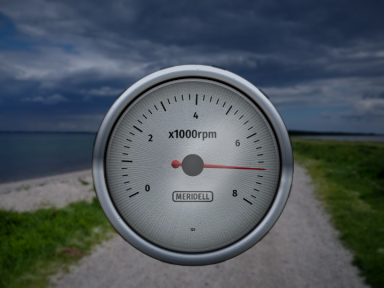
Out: 7000rpm
